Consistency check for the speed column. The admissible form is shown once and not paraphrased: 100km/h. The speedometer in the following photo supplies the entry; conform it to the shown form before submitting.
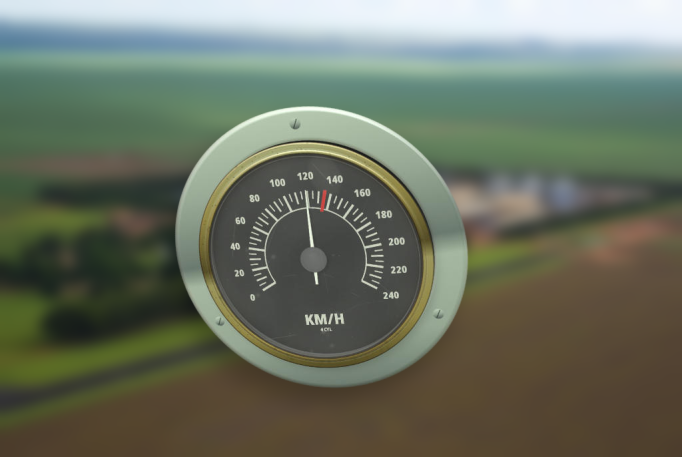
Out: 120km/h
